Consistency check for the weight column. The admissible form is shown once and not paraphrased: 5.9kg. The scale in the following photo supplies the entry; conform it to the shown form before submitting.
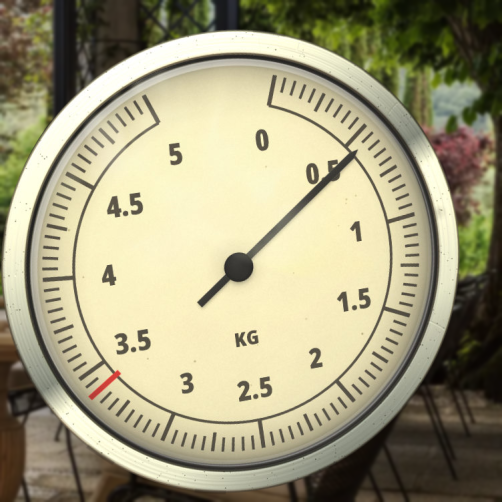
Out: 0.55kg
